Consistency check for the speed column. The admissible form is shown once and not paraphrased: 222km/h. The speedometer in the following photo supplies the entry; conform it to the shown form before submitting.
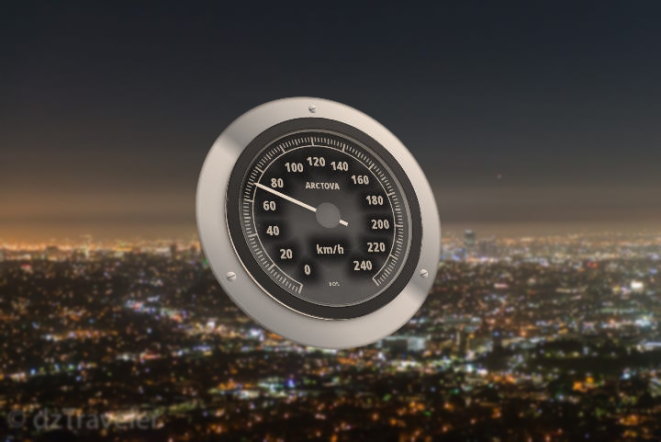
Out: 70km/h
